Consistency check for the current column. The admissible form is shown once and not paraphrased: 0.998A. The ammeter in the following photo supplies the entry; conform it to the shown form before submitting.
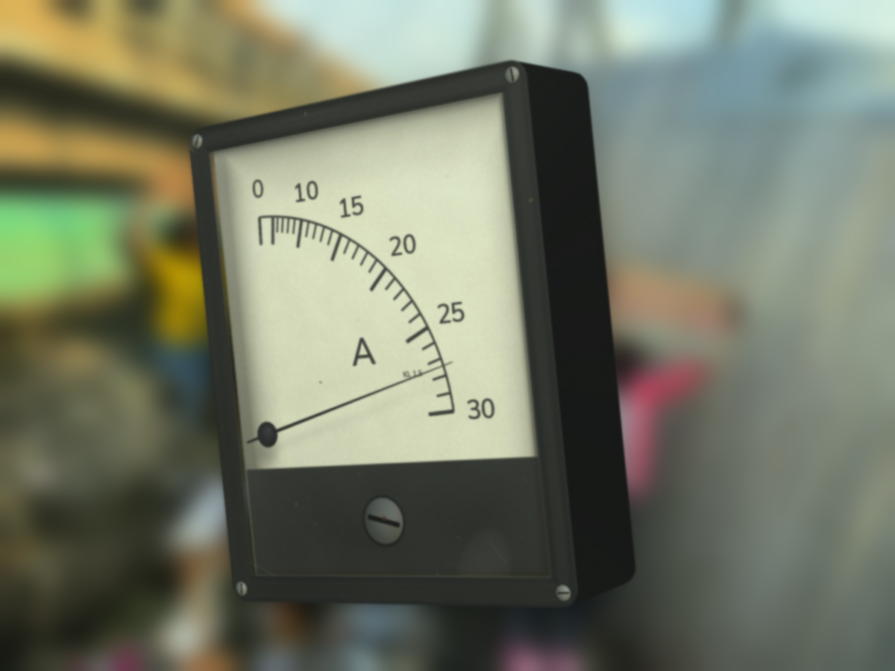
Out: 27.5A
